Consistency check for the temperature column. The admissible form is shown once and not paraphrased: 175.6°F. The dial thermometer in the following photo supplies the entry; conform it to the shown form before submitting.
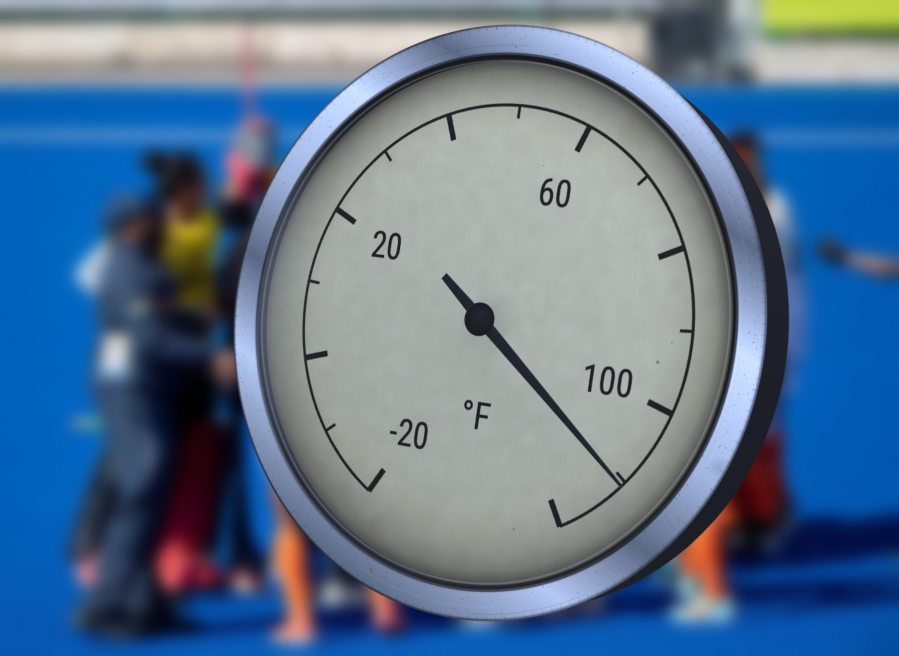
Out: 110°F
